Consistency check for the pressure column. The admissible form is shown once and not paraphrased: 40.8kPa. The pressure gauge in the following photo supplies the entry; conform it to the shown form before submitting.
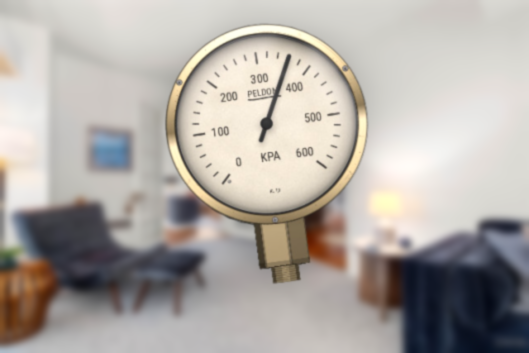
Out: 360kPa
